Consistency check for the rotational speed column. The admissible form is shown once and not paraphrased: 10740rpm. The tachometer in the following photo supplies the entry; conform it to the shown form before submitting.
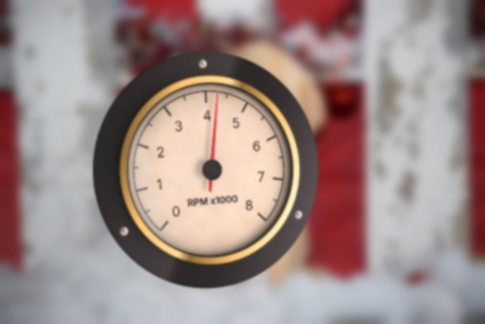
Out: 4250rpm
